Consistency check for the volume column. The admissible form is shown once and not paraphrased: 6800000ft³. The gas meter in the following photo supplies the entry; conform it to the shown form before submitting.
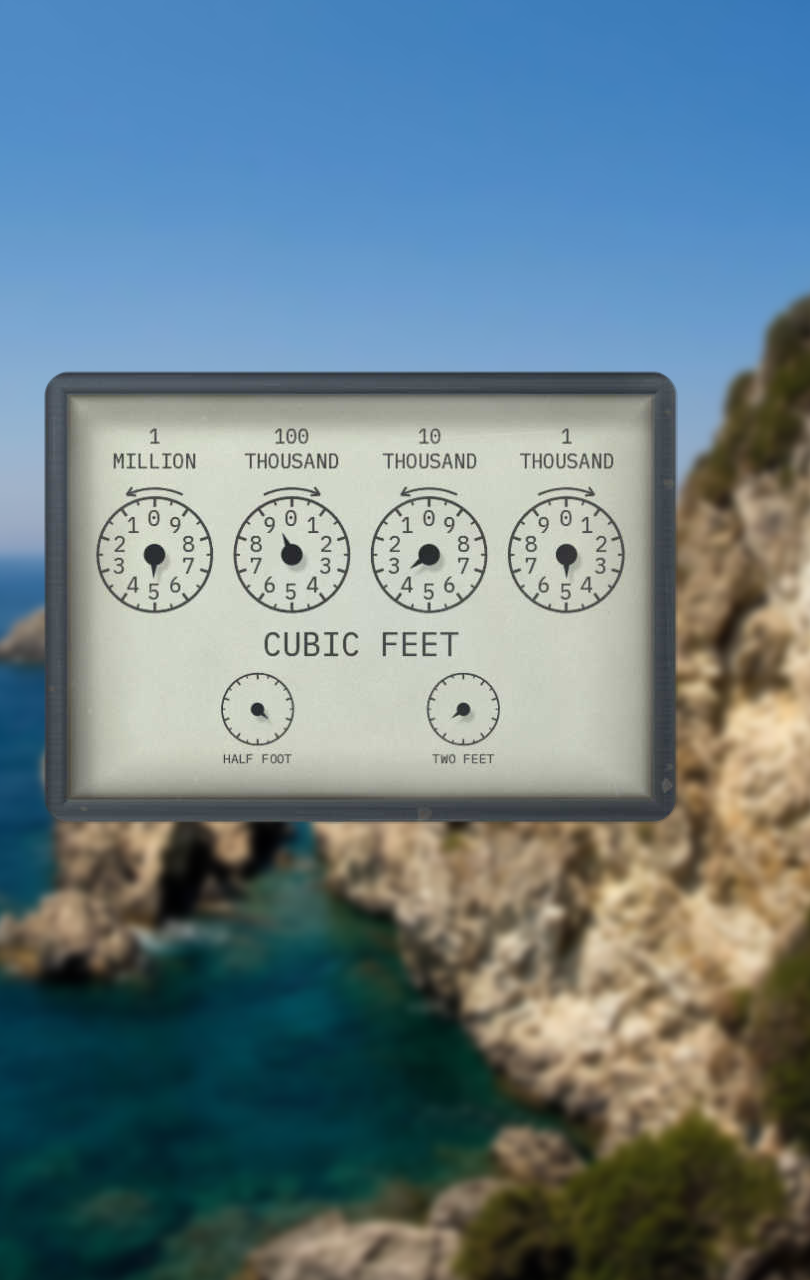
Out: 493500ft³
